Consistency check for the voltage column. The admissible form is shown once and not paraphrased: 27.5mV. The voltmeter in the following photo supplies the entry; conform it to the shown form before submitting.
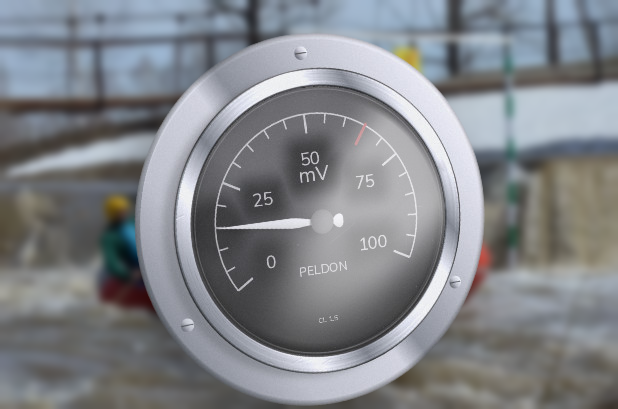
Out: 15mV
